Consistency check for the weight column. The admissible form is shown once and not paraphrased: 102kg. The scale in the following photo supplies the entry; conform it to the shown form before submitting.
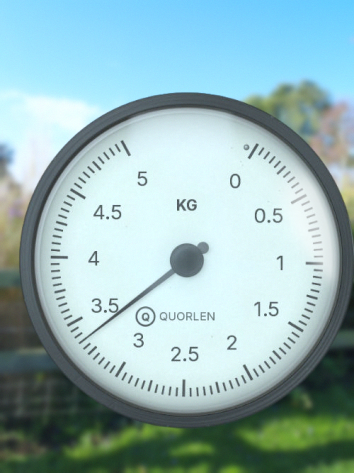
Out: 3.35kg
